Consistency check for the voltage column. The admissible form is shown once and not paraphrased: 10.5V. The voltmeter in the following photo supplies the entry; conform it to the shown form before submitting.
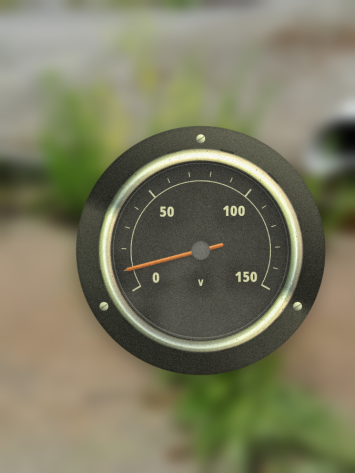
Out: 10V
